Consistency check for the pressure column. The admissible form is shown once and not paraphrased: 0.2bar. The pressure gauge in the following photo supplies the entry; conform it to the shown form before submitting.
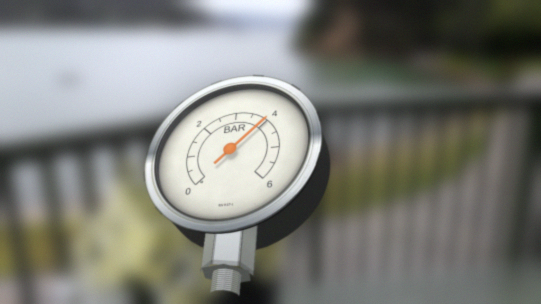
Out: 4bar
